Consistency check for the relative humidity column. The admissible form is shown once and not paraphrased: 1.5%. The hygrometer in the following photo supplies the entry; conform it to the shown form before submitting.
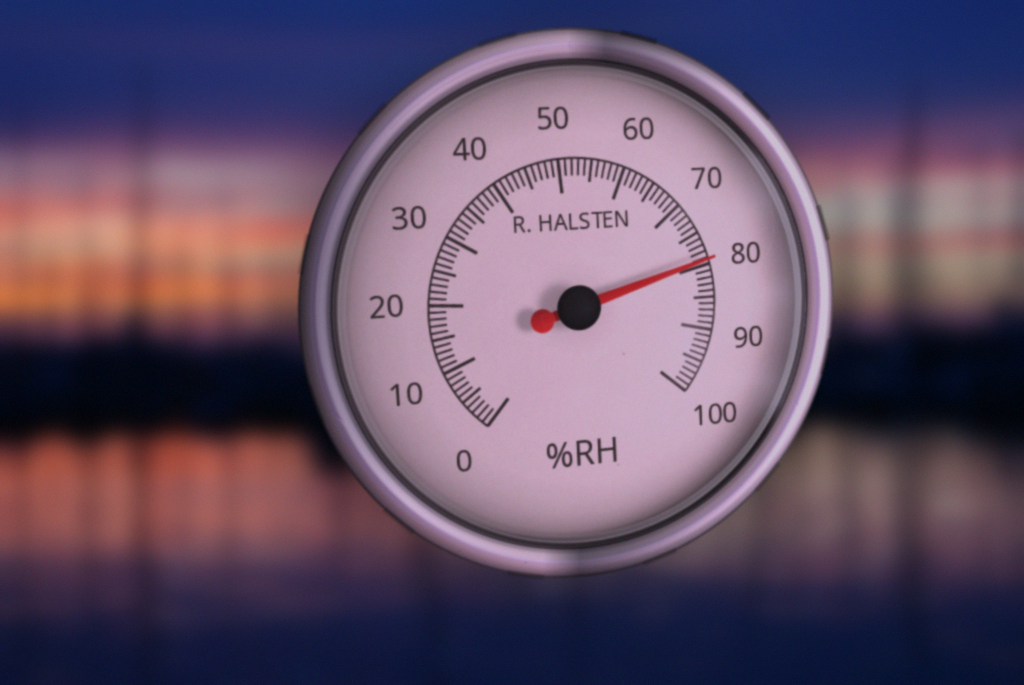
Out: 79%
